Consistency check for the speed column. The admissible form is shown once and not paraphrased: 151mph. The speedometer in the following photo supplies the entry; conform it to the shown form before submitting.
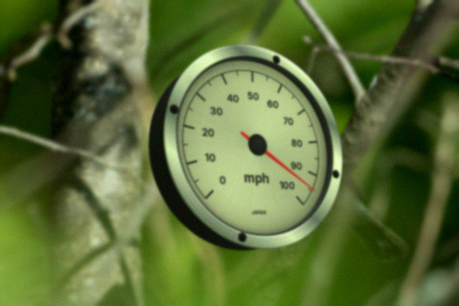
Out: 95mph
